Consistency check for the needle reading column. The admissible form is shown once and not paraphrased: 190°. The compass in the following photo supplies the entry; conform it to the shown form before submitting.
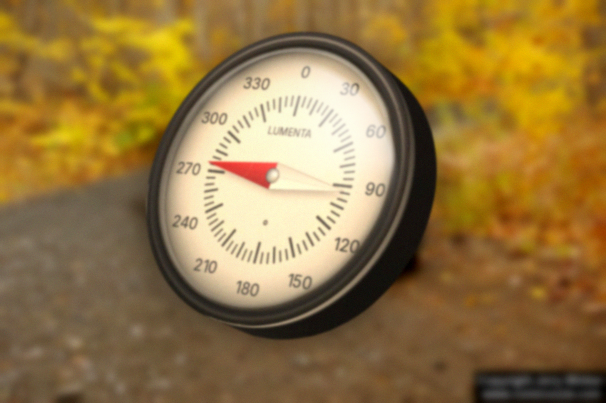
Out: 275°
